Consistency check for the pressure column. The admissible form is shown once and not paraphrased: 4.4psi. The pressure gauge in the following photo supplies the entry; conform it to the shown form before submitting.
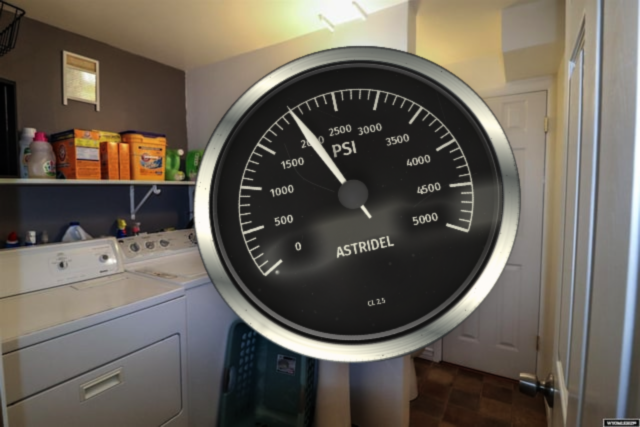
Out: 2000psi
